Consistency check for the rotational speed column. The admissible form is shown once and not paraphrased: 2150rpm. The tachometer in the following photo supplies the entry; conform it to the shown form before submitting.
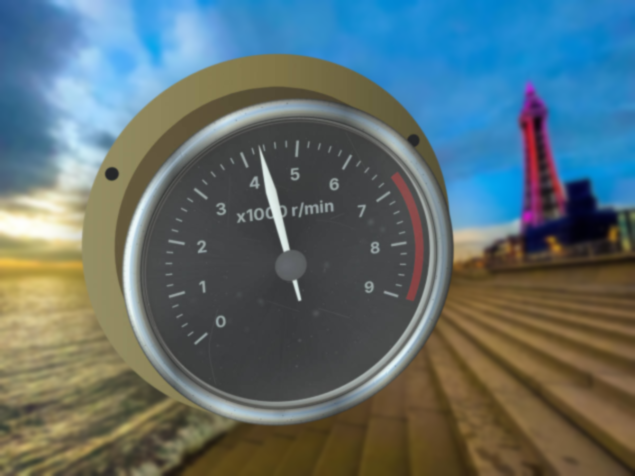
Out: 4300rpm
